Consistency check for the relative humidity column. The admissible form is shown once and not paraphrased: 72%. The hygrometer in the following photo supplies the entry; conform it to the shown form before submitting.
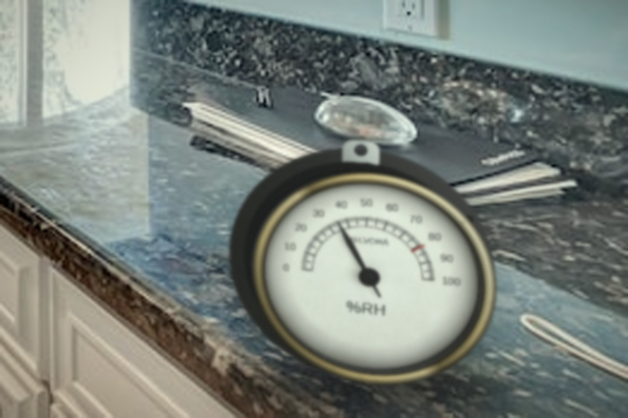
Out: 35%
